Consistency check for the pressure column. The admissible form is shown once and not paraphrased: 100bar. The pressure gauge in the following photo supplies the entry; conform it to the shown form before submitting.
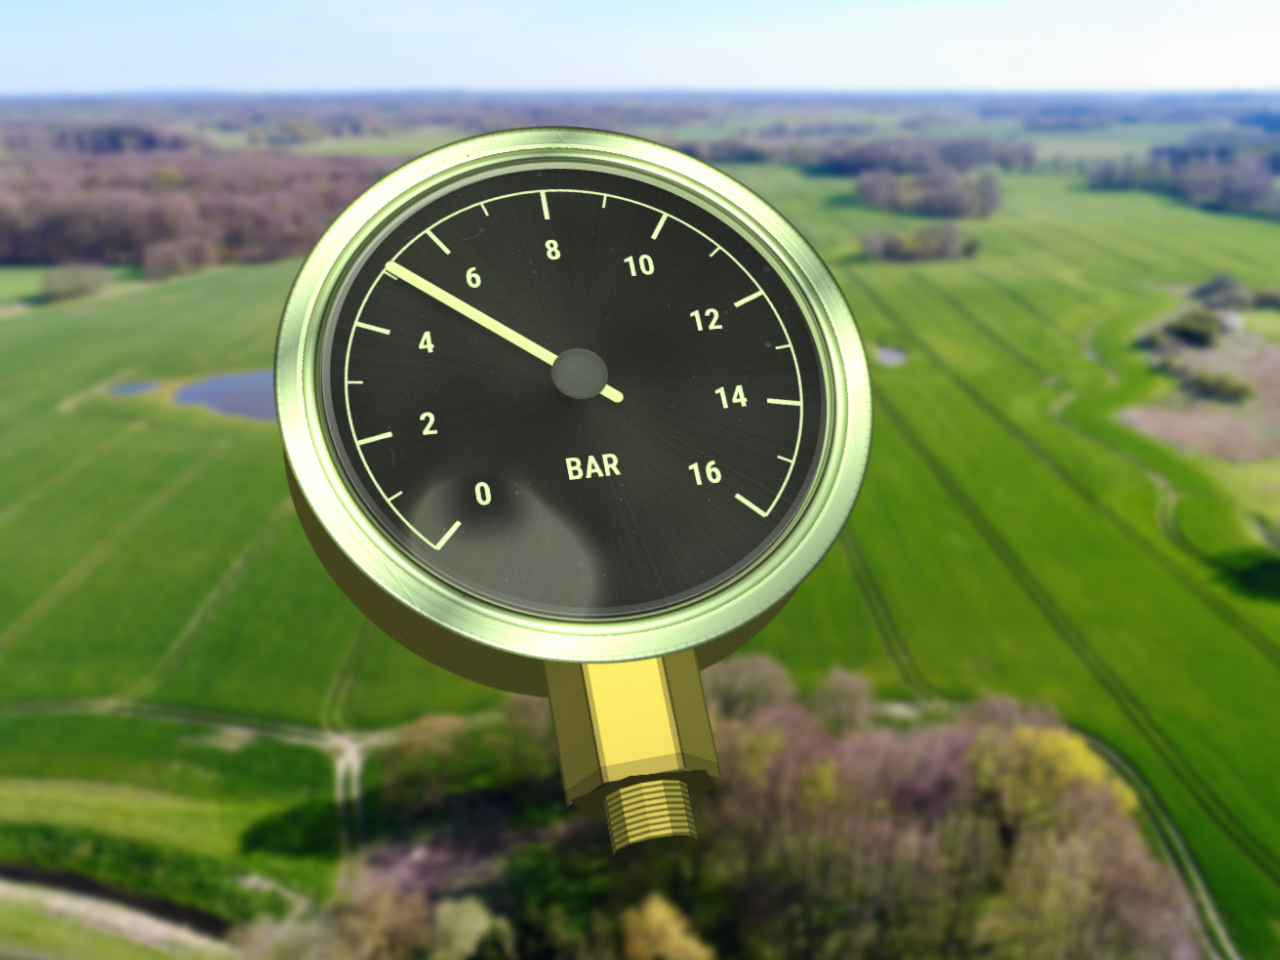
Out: 5bar
